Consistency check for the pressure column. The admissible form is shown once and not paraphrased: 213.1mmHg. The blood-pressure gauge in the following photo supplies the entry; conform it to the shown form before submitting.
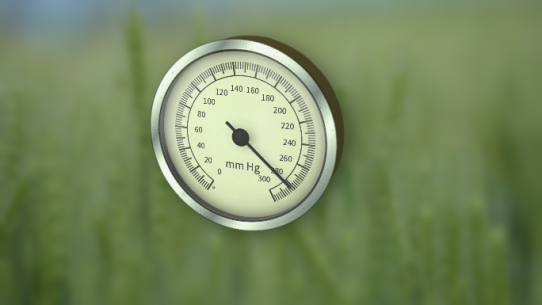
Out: 280mmHg
